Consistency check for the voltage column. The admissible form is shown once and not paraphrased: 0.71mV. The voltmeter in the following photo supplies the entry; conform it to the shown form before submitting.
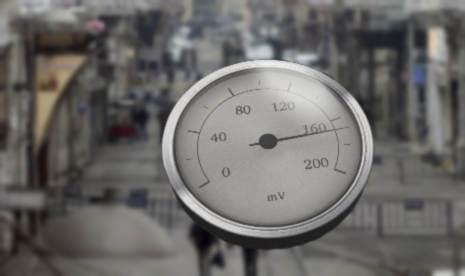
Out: 170mV
